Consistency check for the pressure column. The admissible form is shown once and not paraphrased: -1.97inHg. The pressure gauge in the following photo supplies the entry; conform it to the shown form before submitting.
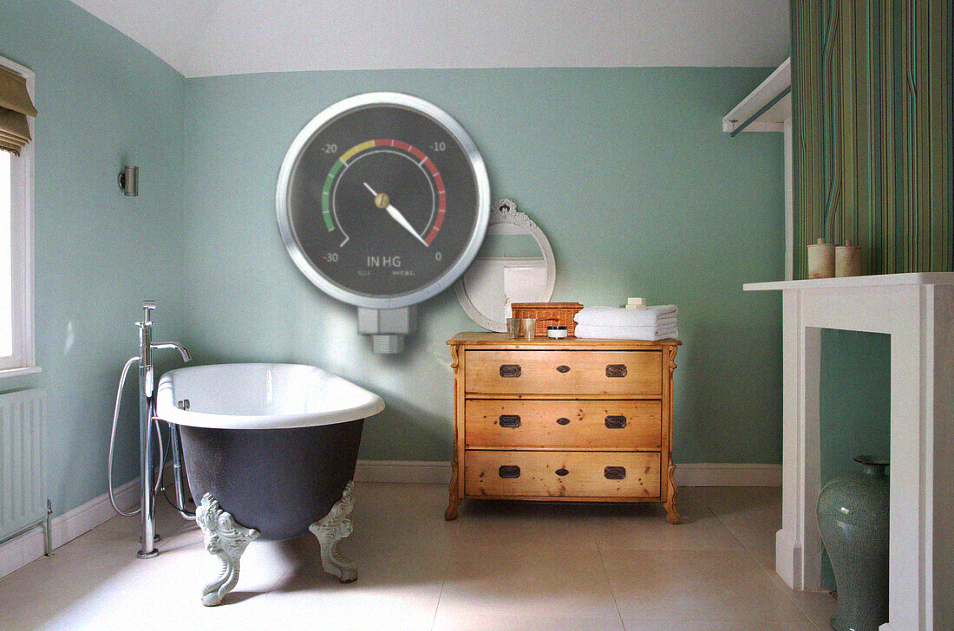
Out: 0inHg
